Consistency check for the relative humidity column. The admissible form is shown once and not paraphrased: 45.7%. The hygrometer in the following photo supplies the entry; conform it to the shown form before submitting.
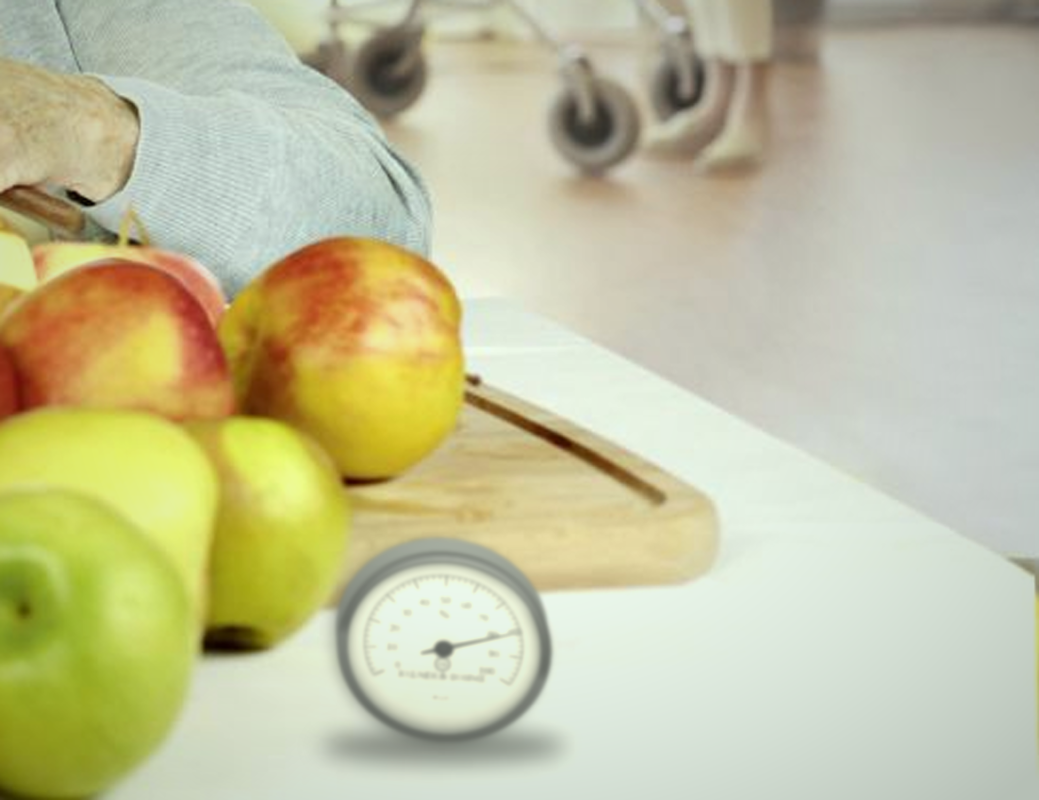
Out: 80%
